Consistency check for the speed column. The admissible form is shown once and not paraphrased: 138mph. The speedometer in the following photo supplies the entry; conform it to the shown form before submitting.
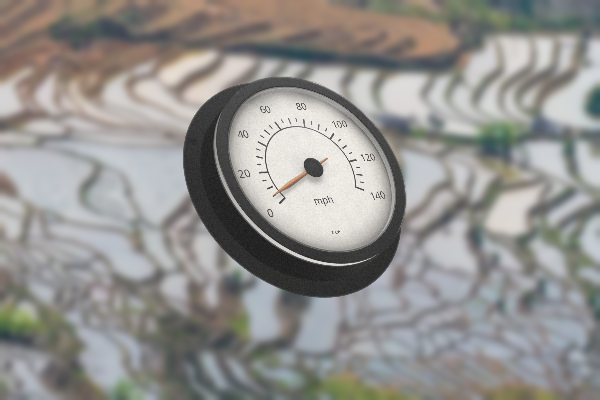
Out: 5mph
